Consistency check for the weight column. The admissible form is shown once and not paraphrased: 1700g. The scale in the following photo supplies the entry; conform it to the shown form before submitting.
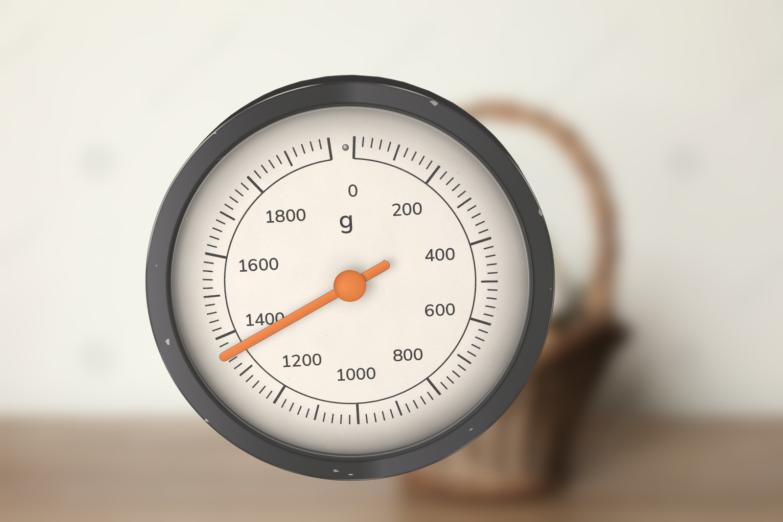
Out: 1360g
